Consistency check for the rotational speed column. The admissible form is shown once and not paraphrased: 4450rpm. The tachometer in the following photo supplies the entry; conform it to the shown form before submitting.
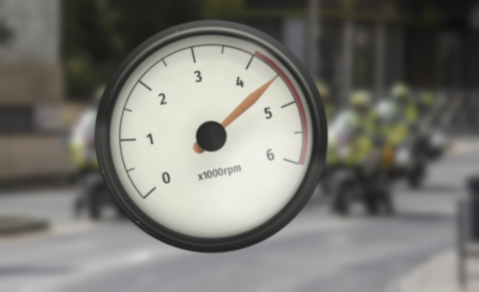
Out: 4500rpm
